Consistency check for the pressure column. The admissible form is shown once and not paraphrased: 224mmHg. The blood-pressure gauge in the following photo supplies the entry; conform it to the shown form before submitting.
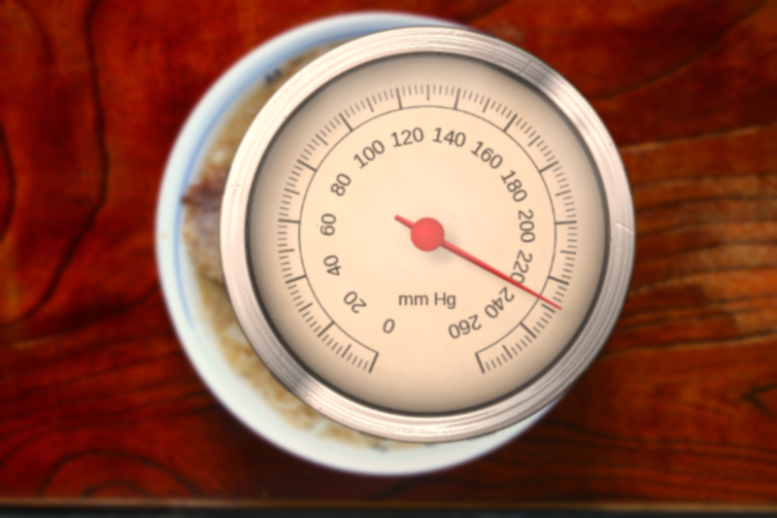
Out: 228mmHg
